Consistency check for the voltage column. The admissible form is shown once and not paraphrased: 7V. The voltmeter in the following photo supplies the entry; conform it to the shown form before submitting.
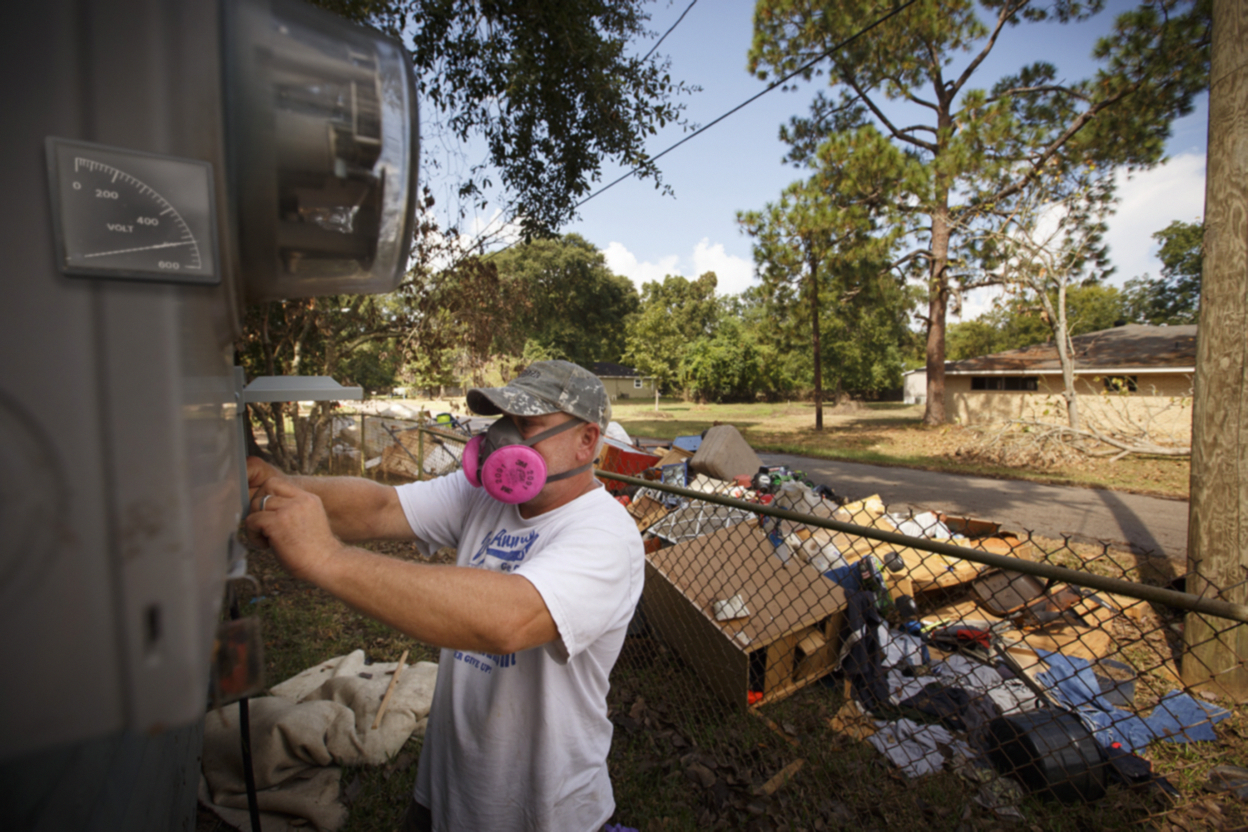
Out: 520V
